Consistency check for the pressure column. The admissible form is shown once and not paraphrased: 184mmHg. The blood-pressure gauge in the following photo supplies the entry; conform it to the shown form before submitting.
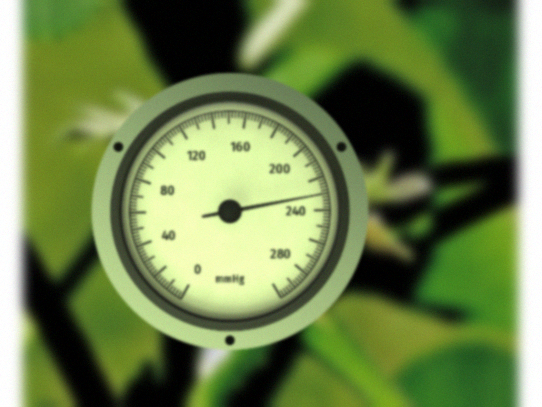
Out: 230mmHg
